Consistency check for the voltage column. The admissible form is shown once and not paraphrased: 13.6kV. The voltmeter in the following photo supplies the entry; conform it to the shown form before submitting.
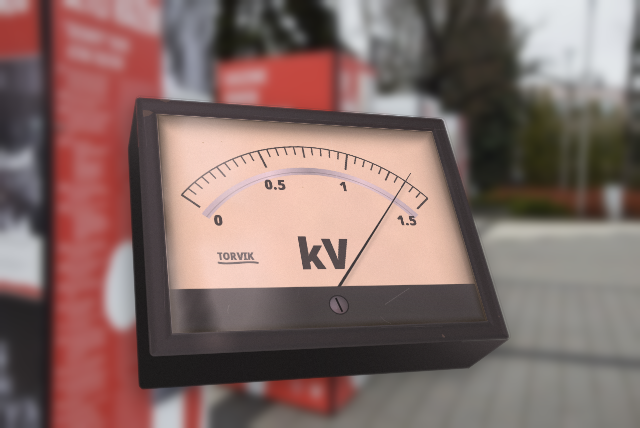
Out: 1.35kV
